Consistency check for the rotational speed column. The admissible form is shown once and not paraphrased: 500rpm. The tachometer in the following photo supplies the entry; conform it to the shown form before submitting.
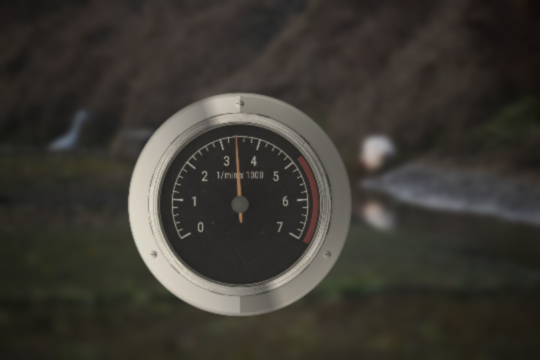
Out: 3400rpm
